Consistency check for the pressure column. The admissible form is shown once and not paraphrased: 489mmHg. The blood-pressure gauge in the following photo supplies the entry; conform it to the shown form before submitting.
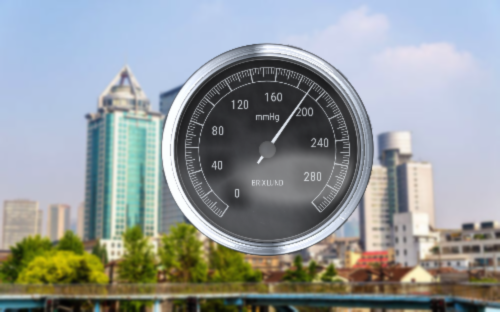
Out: 190mmHg
